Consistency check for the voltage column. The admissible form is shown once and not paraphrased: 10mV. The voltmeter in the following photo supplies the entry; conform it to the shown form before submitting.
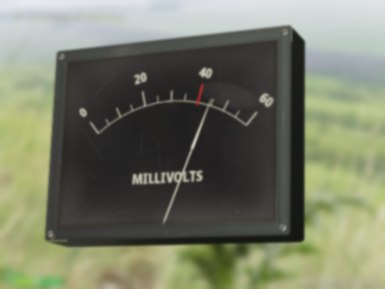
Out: 45mV
